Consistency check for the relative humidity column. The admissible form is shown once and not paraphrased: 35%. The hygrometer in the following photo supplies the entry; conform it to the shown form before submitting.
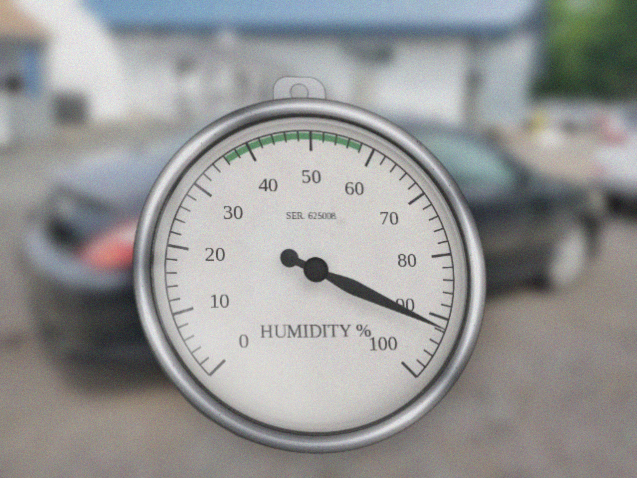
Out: 92%
